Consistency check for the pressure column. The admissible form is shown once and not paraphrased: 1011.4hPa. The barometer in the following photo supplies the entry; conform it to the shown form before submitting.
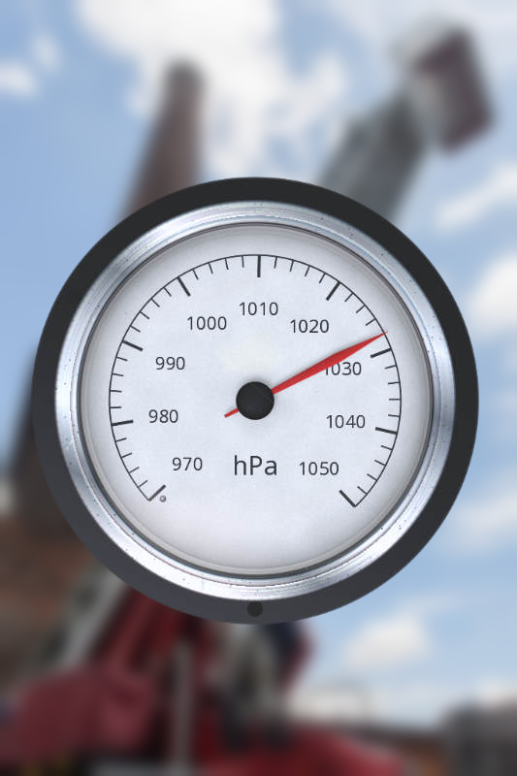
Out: 1028hPa
